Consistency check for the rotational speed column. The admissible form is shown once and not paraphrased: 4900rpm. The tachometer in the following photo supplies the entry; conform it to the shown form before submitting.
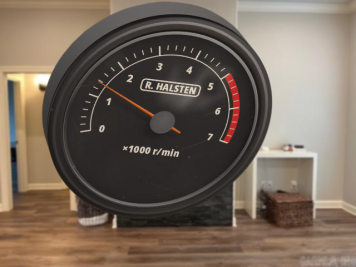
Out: 1400rpm
